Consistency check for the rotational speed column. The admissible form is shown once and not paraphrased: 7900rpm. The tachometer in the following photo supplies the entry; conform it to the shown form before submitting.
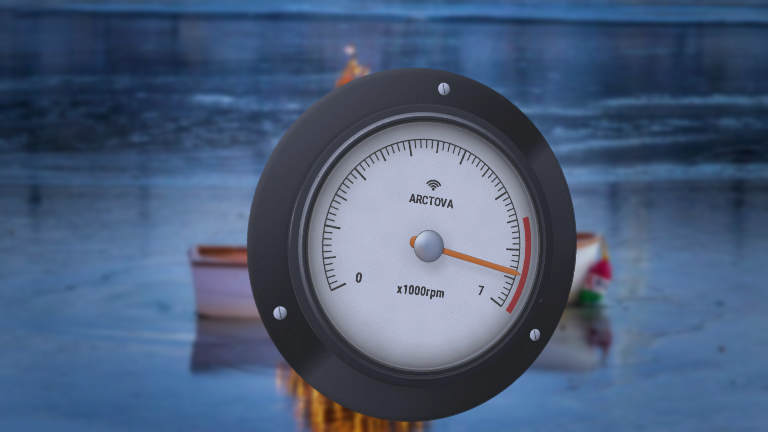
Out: 6400rpm
